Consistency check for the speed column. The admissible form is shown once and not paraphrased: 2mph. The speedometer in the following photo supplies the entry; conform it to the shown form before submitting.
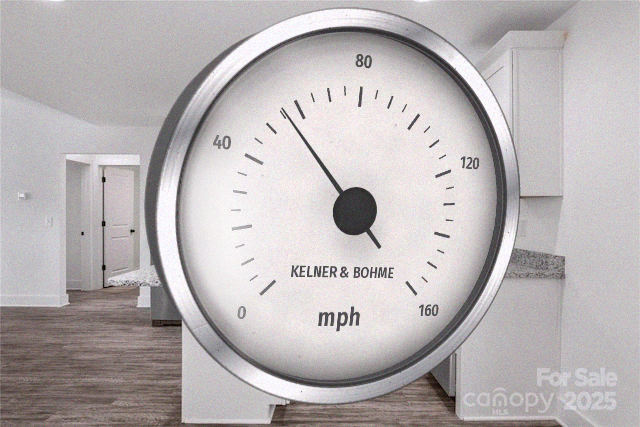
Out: 55mph
